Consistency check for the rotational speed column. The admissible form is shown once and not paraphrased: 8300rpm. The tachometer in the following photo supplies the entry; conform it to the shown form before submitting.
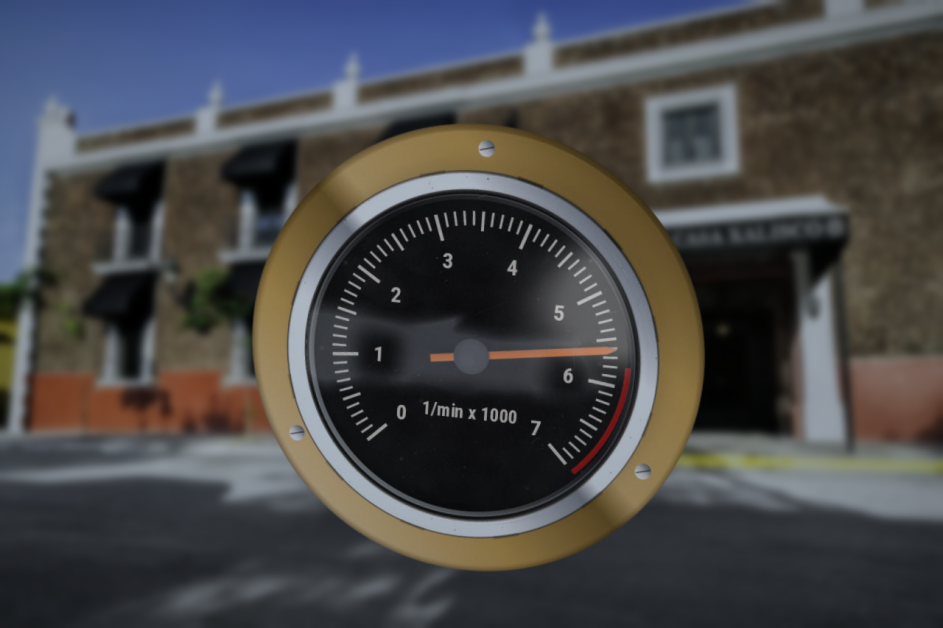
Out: 5600rpm
